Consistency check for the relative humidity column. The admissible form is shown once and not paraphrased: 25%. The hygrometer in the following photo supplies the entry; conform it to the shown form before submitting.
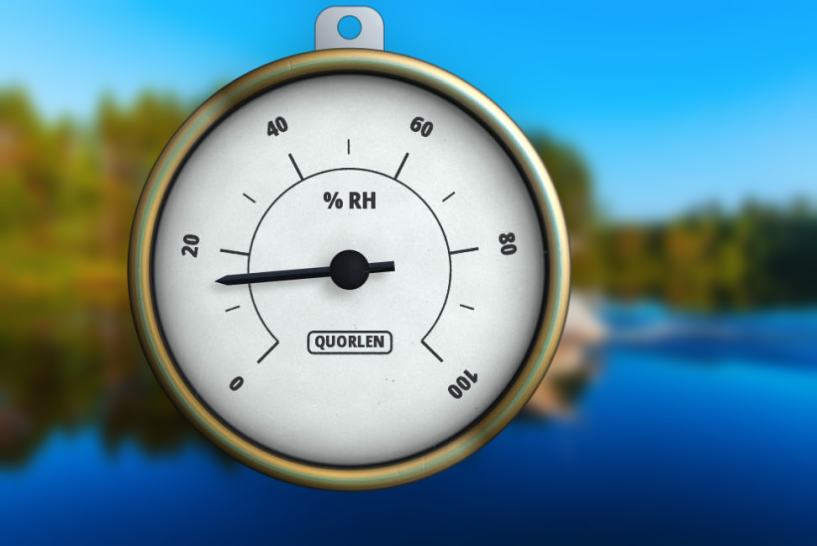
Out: 15%
